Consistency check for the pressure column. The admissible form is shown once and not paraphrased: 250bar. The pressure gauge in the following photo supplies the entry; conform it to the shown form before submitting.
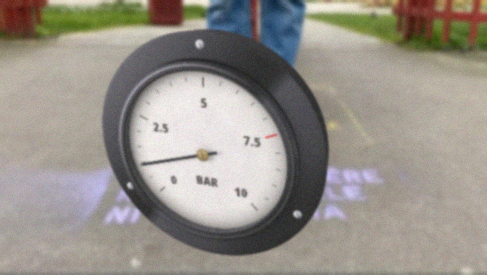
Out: 1bar
